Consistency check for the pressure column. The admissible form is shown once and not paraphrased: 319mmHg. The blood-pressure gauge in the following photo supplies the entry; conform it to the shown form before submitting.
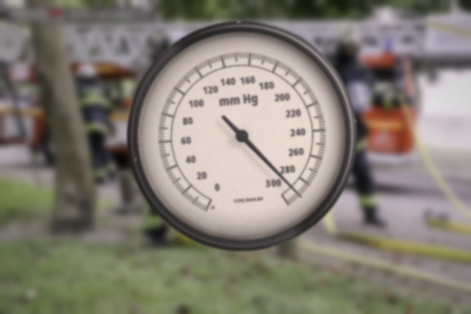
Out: 290mmHg
